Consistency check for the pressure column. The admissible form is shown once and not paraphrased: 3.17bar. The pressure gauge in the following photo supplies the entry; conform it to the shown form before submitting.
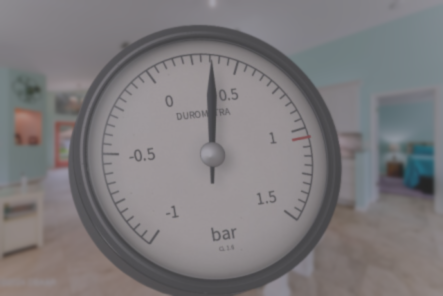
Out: 0.35bar
